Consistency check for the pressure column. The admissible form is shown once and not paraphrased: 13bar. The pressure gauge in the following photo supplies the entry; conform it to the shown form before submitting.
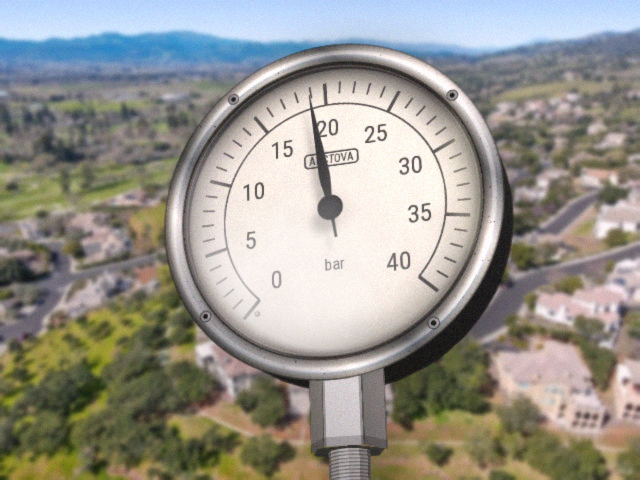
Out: 19bar
